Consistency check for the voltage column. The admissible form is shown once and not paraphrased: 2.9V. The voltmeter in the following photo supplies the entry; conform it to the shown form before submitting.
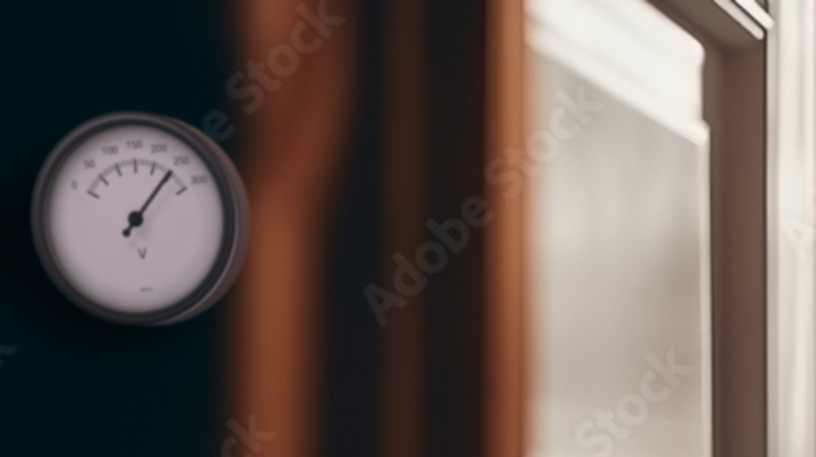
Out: 250V
